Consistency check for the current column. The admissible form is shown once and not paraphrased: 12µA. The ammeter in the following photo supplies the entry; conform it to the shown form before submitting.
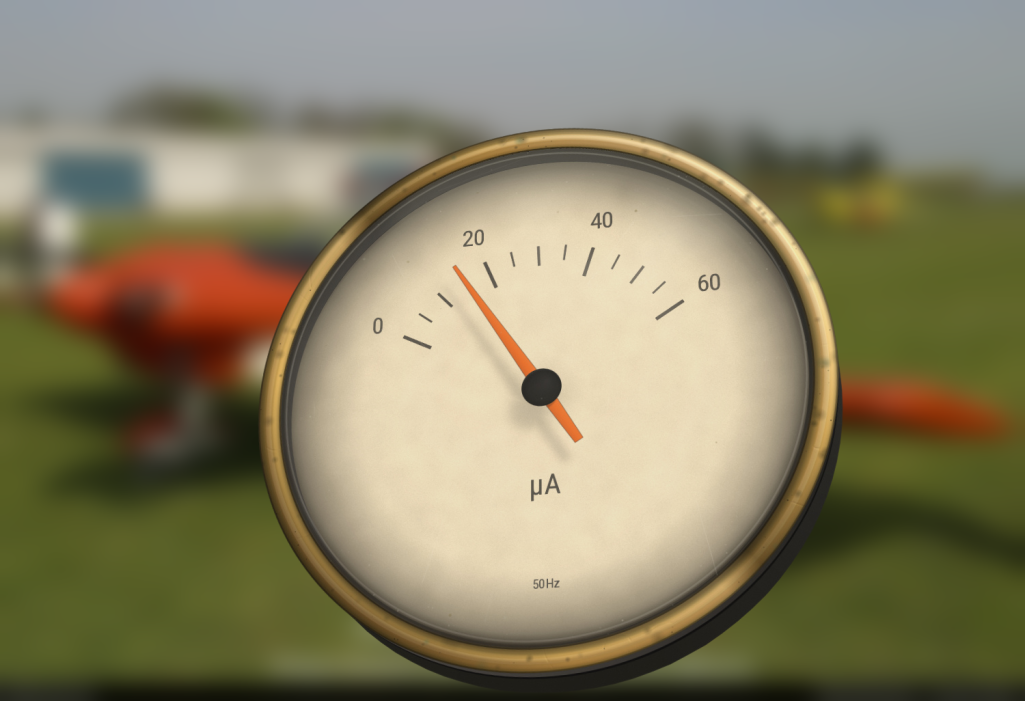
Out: 15µA
